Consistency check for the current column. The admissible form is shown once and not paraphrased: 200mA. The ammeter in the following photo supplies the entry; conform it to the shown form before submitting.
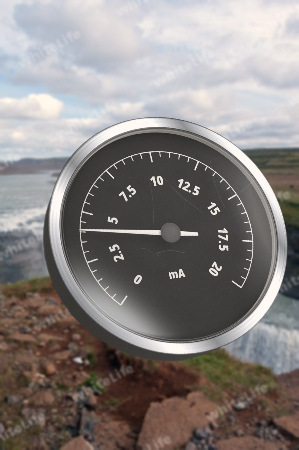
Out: 4mA
